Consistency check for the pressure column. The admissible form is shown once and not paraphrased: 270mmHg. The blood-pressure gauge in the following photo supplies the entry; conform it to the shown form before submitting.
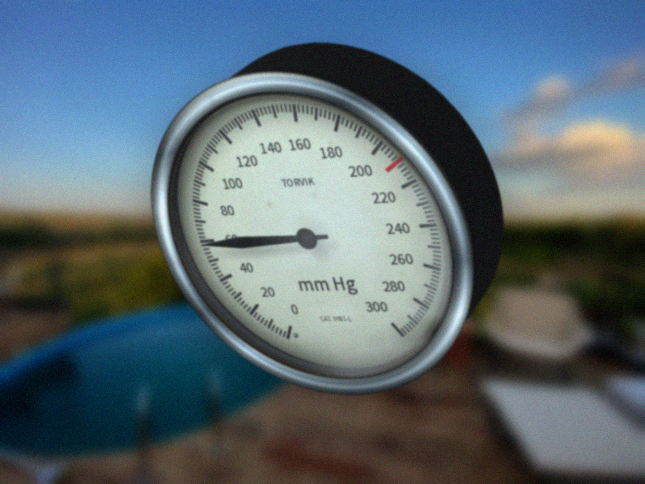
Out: 60mmHg
